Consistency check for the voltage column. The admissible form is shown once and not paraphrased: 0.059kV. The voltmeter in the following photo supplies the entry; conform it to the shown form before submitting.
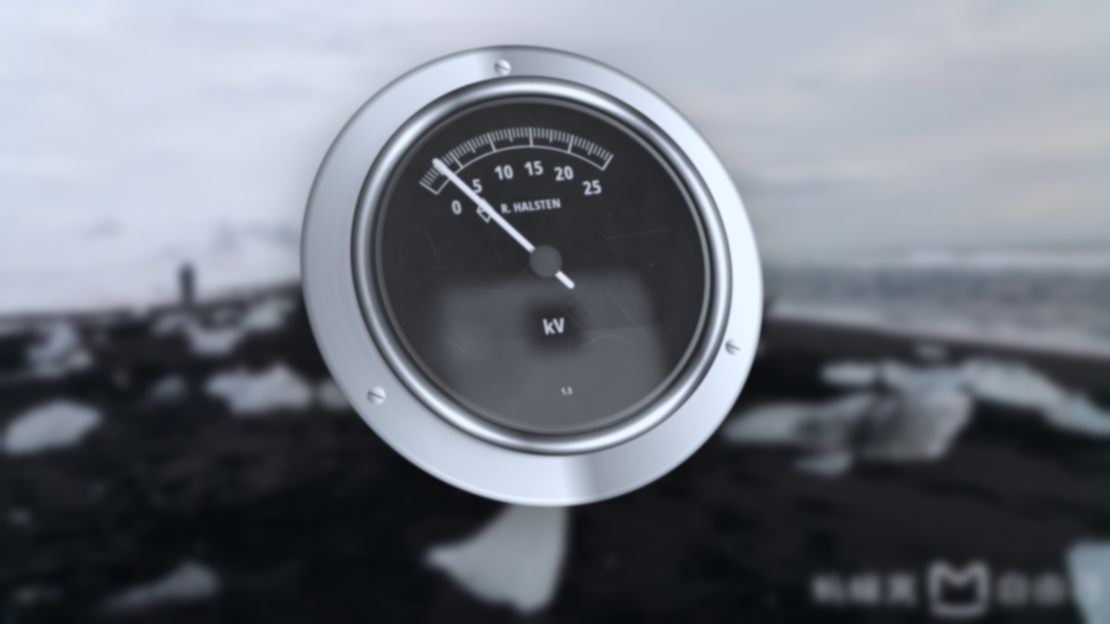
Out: 2.5kV
